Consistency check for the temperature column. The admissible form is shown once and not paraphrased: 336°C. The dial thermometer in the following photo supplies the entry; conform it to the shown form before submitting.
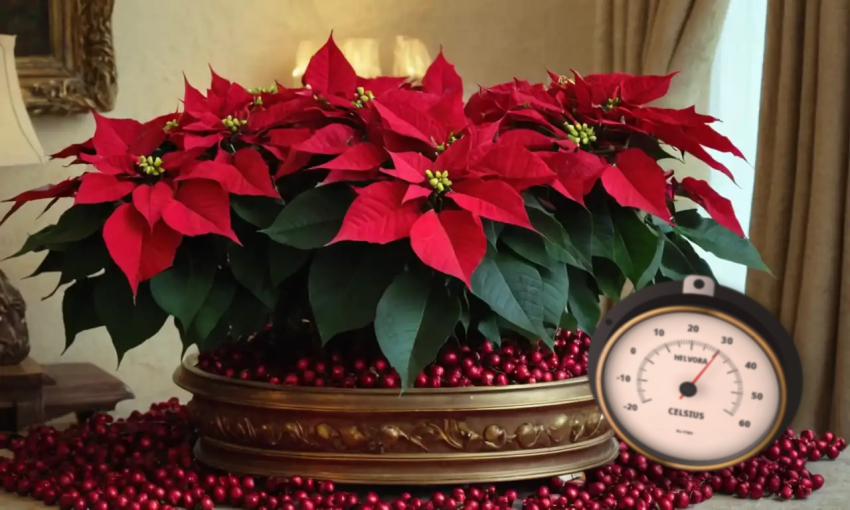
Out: 30°C
